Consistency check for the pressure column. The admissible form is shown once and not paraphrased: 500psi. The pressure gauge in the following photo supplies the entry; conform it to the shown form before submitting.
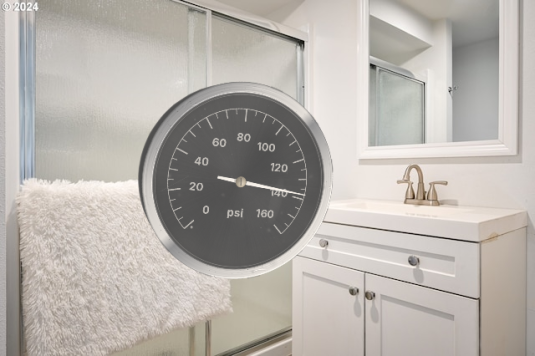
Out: 137.5psi
